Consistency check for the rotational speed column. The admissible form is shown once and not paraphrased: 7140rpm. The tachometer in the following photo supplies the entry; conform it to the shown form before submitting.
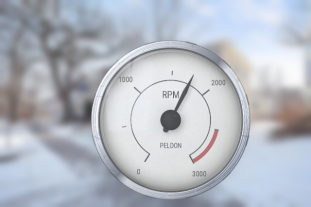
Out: 1750rpm
